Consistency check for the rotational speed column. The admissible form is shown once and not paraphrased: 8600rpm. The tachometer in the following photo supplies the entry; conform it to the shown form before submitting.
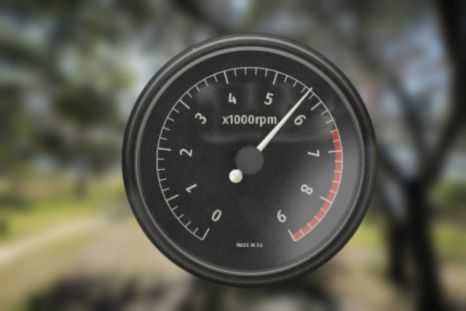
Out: 5700rpm
